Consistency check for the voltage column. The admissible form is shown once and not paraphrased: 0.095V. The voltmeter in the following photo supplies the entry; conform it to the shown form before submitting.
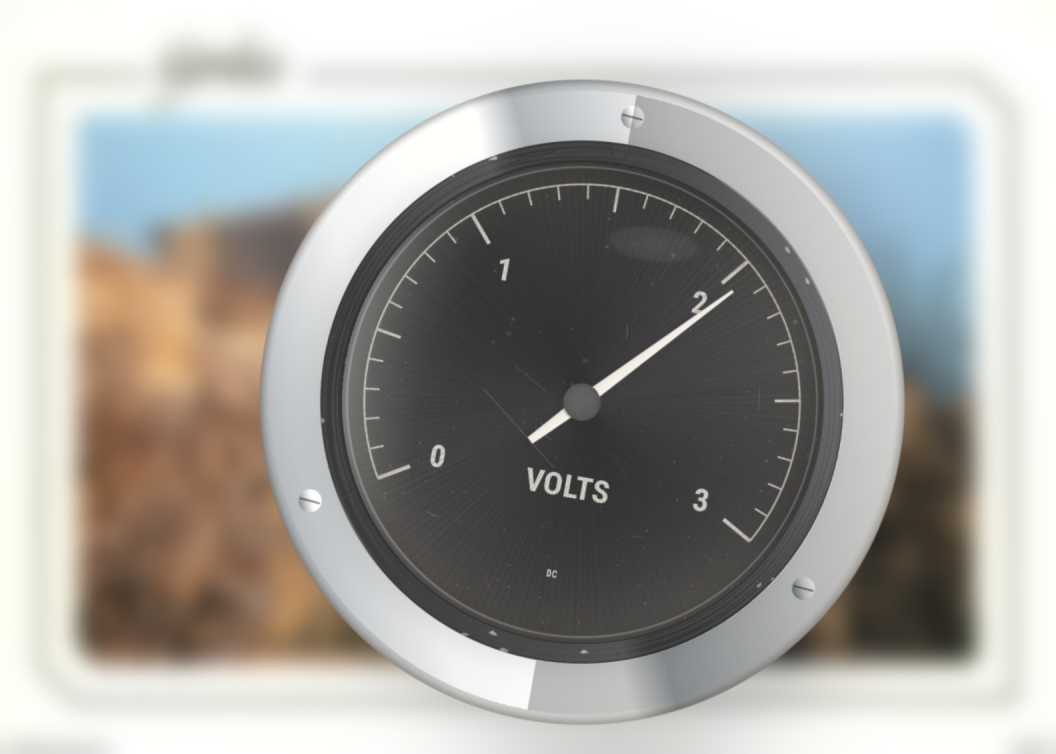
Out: 2.05V
